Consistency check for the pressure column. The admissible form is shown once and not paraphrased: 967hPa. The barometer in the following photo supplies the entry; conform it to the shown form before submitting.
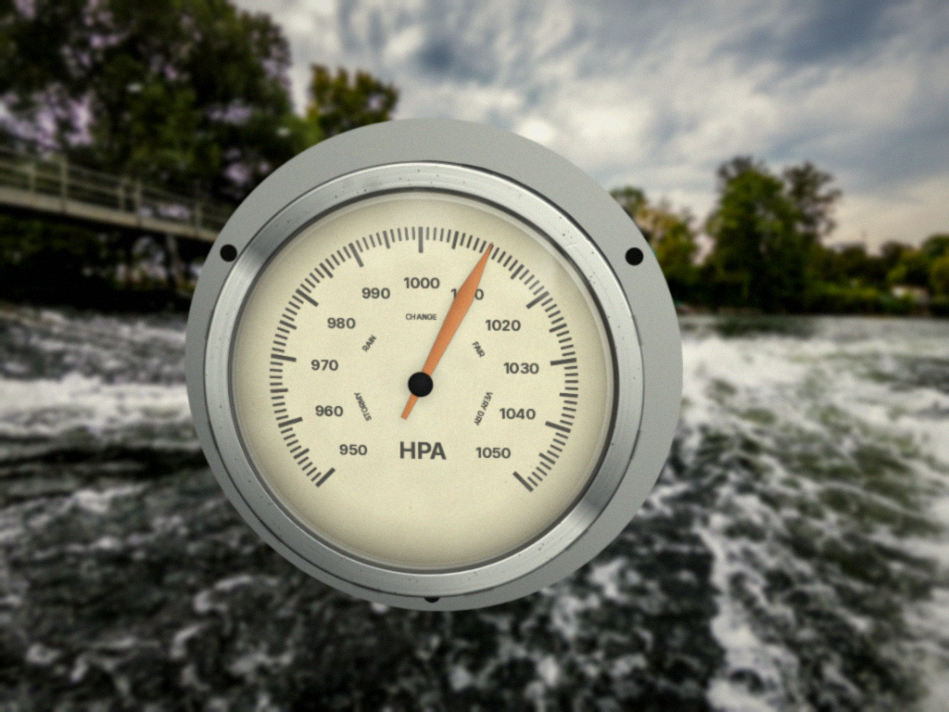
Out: 1010hPa
